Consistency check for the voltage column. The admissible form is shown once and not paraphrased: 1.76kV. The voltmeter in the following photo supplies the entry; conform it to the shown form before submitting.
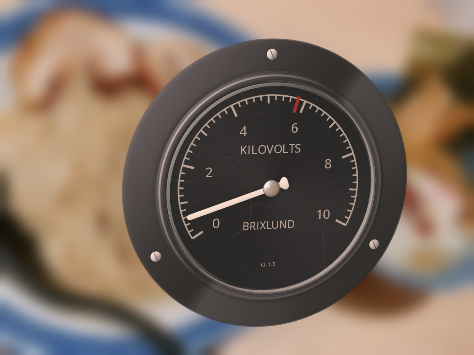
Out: 0.6kV
